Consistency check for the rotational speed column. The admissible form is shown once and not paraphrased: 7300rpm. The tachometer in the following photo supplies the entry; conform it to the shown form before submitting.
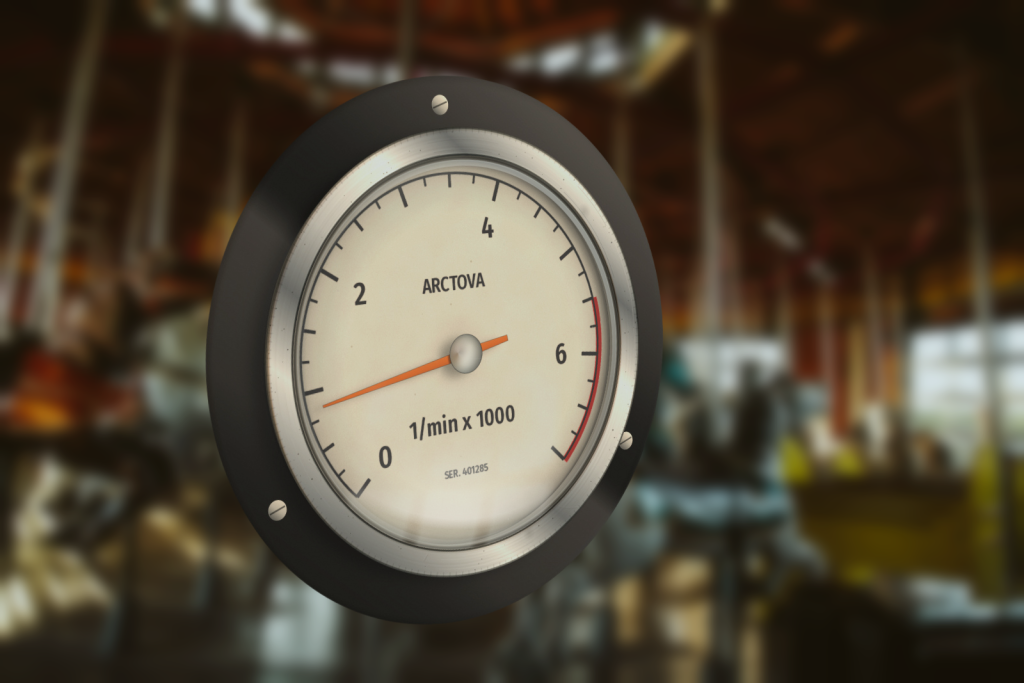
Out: 875rpm
